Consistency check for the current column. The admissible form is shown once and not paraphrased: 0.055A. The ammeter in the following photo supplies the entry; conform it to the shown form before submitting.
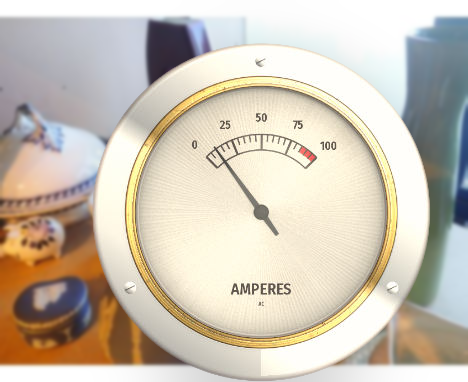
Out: 10A
